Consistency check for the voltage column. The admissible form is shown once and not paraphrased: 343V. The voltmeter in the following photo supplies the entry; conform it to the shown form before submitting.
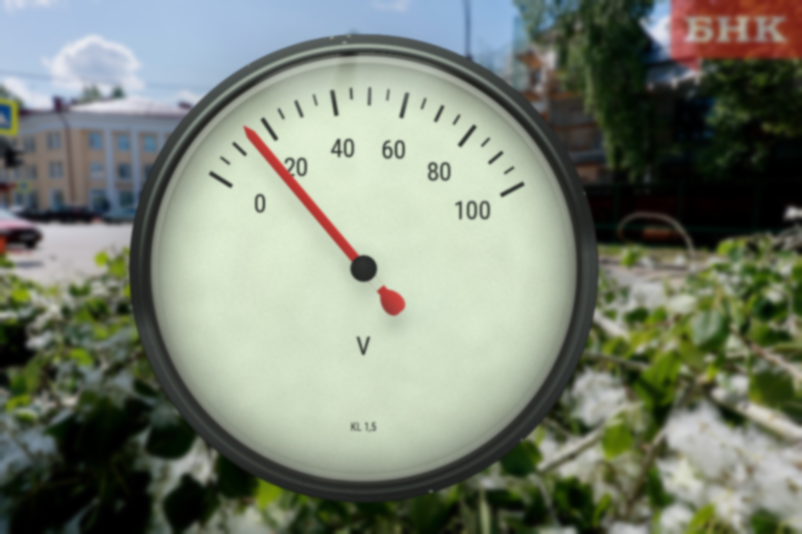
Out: 15V
